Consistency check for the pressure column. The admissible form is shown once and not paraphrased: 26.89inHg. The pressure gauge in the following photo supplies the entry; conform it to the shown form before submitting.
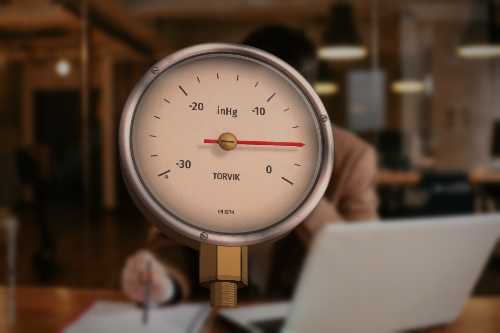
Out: -4inHg
